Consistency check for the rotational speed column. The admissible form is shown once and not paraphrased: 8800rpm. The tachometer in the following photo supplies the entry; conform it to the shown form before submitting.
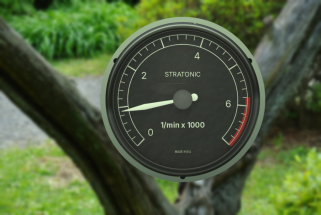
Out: 900rpm
